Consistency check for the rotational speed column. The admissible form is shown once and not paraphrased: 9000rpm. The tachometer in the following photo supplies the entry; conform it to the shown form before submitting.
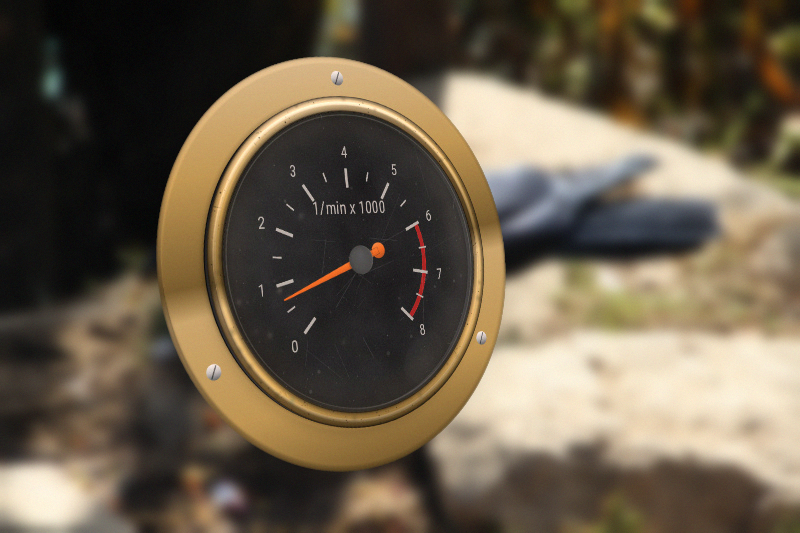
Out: 750rpm
